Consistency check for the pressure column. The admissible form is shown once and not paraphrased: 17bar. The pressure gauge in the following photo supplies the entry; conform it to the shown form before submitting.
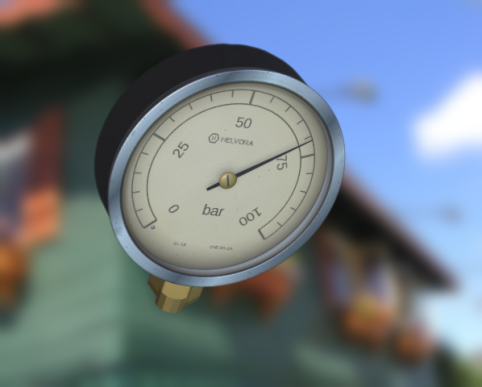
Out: 70bar
